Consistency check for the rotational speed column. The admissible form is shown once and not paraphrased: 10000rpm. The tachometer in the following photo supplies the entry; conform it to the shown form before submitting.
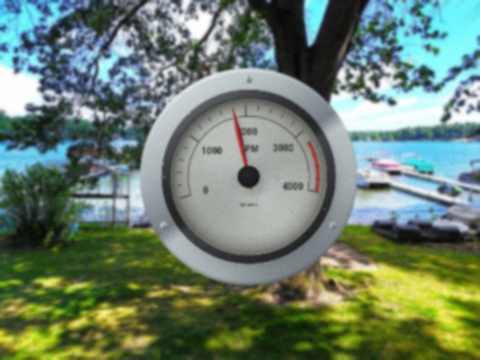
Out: 1800rpm
